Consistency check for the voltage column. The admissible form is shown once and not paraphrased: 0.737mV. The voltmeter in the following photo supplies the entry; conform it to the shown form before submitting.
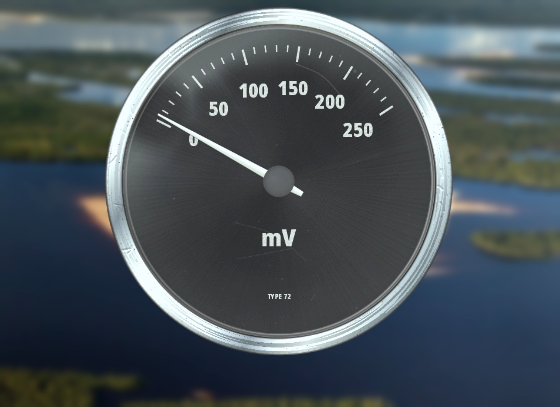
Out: 5mV
